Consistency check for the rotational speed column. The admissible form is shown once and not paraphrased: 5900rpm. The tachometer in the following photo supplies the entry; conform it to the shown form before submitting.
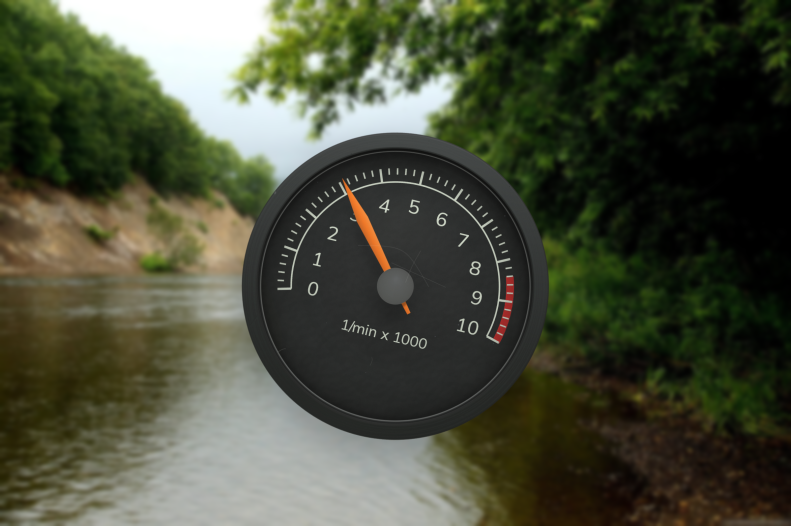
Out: 3100rpm
